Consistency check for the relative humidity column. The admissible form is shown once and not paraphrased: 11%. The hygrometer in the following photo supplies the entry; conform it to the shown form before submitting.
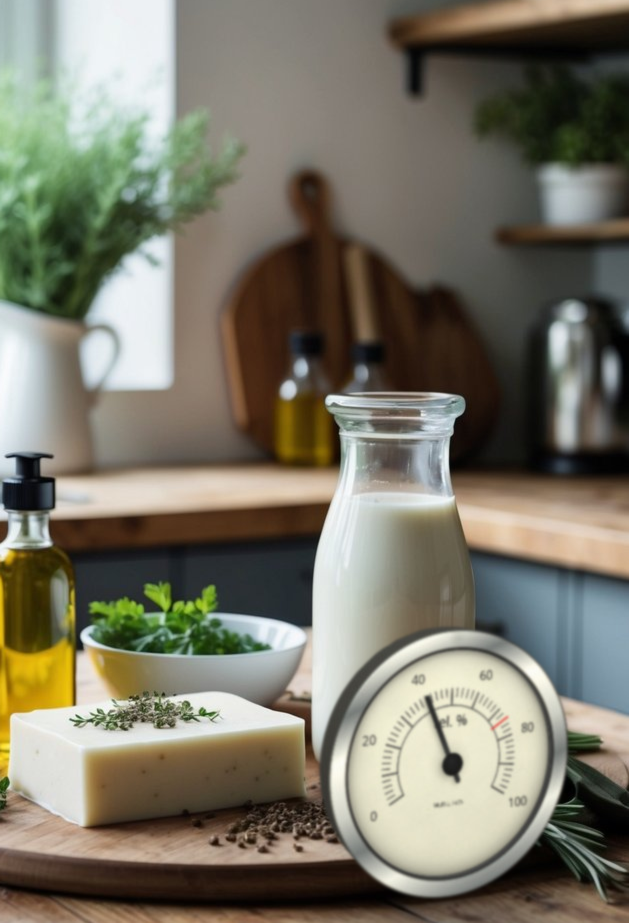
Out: 40%
